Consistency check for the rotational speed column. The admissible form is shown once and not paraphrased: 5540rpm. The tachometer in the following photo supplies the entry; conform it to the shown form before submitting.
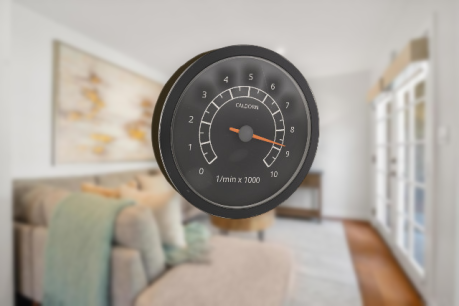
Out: 8750rpm
